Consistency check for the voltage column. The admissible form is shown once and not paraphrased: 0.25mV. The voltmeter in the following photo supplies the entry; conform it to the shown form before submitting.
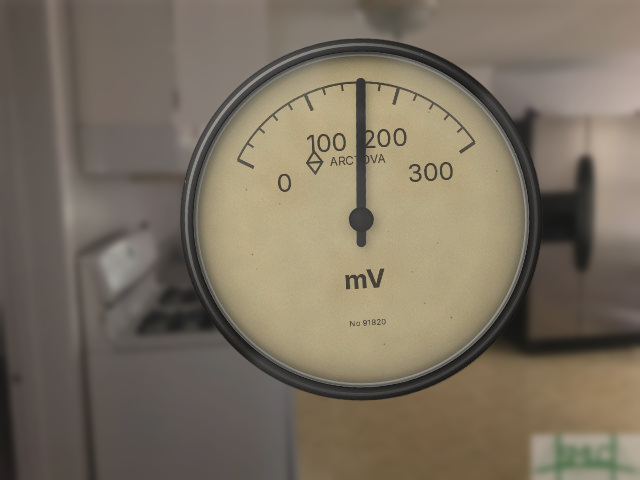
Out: 160mV
